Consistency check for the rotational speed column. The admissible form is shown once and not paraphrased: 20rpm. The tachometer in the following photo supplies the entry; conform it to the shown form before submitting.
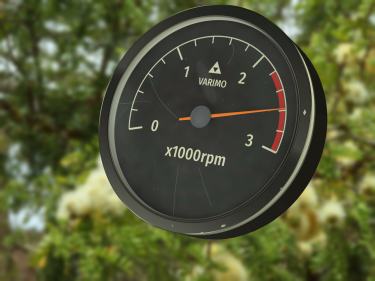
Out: 2600rpm
